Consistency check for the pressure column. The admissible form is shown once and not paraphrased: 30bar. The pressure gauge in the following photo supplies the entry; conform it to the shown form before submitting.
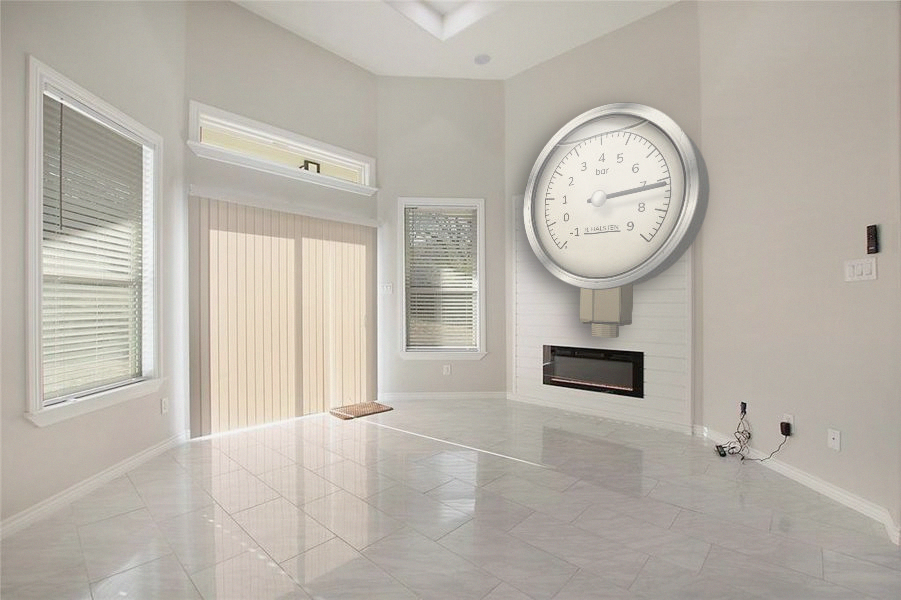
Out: 7.2bar
